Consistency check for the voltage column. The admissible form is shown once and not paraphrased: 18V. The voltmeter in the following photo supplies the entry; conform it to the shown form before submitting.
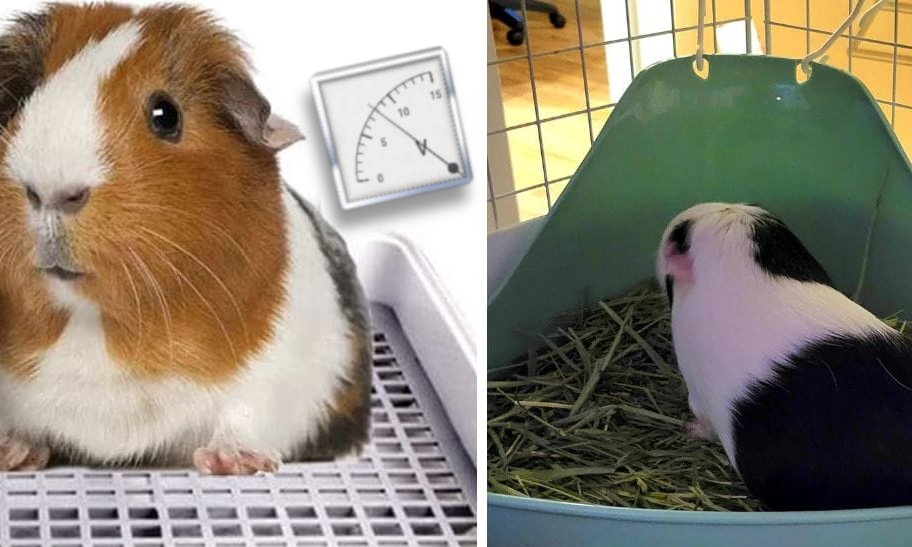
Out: 8V
